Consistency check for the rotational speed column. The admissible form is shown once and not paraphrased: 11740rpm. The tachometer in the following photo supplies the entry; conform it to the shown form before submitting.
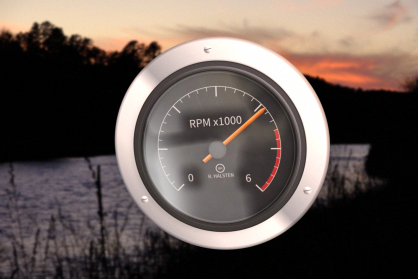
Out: 4100rpm
